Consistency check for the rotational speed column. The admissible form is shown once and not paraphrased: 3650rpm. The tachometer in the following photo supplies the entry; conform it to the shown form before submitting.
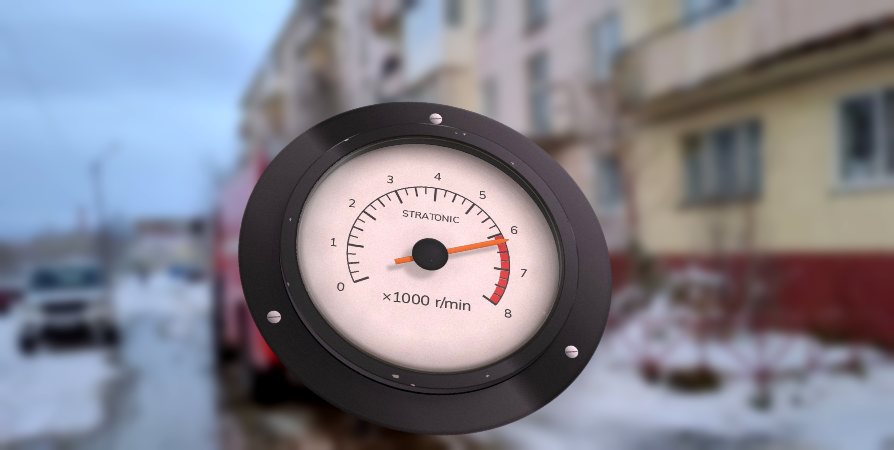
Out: 6250rpm
